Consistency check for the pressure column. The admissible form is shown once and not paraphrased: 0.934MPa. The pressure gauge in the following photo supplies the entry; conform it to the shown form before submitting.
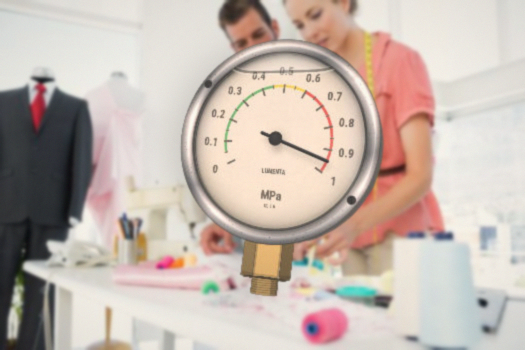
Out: 0.95MPa
